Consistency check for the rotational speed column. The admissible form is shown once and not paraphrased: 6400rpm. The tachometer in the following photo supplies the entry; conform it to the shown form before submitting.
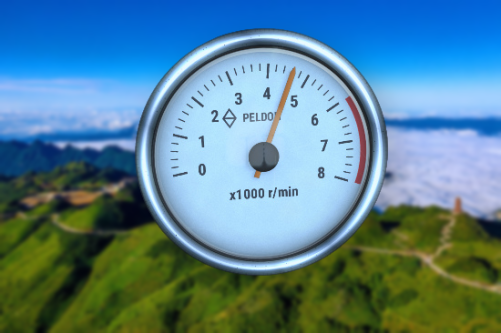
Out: 4600rpm
